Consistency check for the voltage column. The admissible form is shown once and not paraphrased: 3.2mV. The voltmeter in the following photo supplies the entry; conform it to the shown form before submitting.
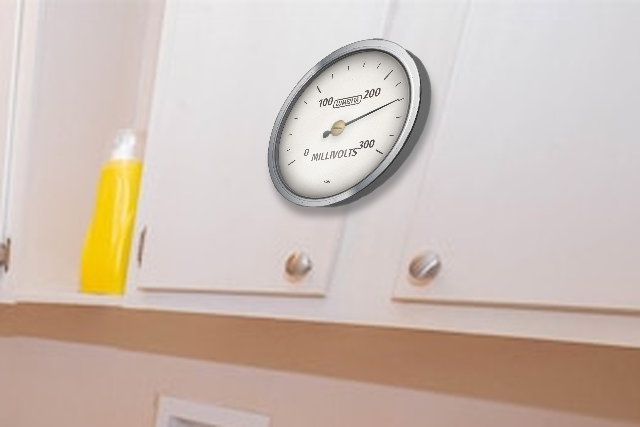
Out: 240mV
